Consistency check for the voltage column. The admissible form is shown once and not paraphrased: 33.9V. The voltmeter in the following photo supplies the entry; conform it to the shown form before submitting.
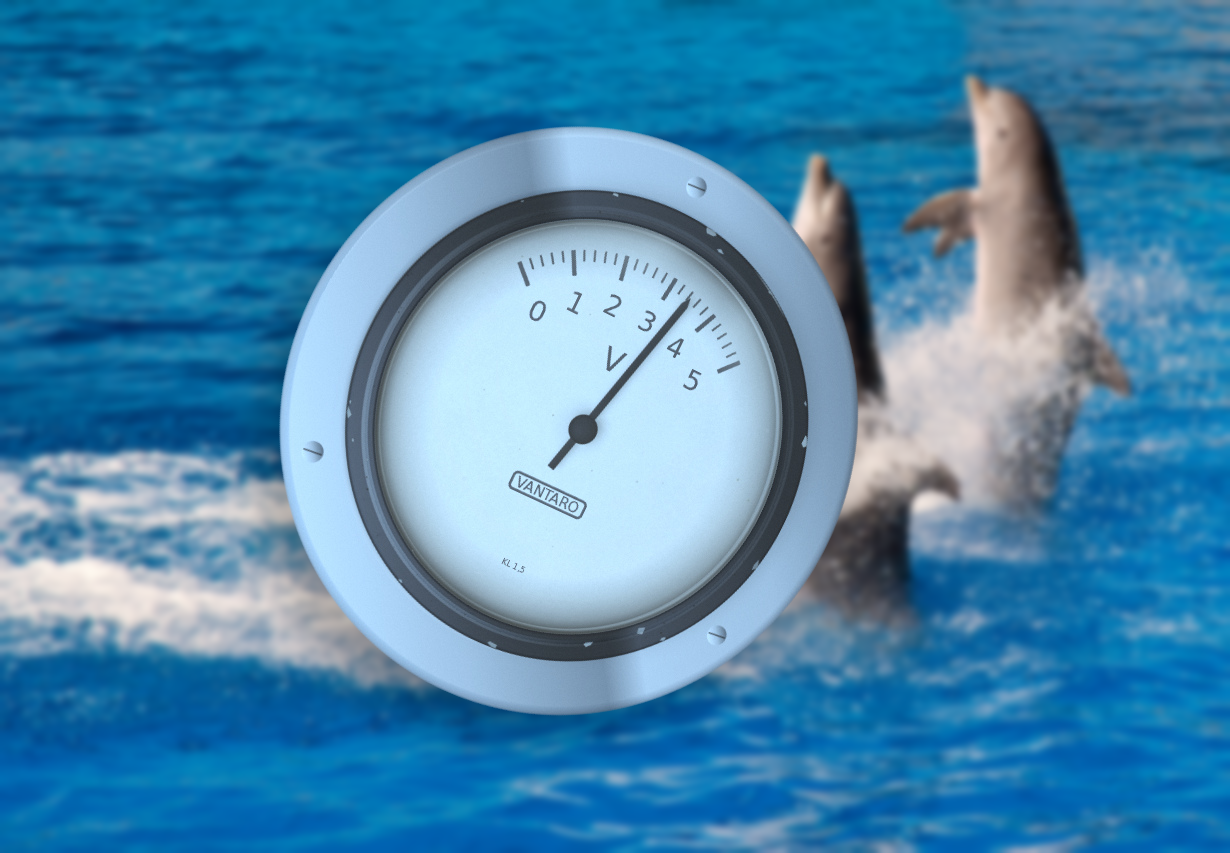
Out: 3.4V
